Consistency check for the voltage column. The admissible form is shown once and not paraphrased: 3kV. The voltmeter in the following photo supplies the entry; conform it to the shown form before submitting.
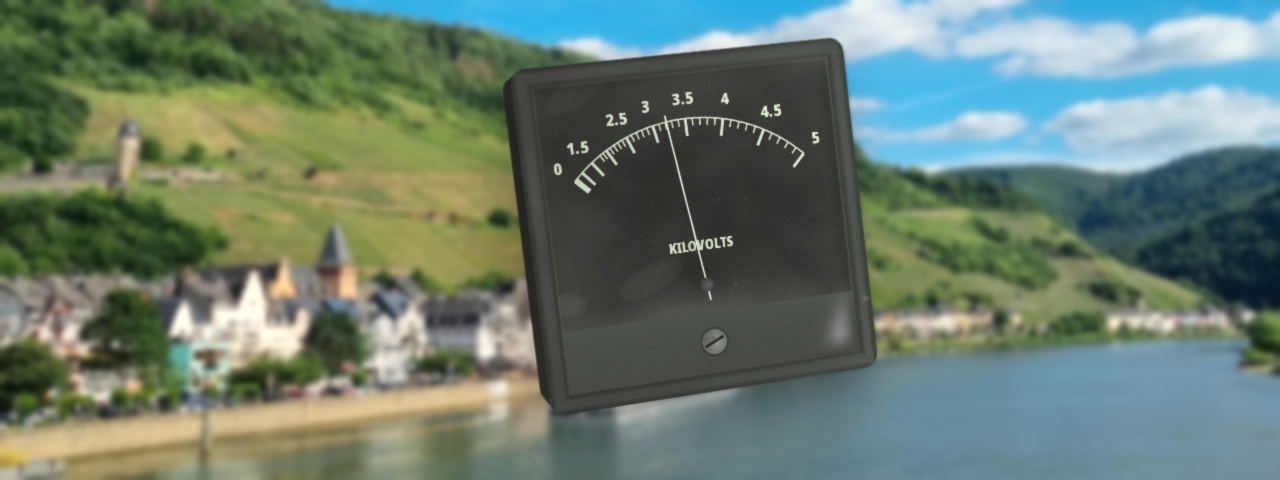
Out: 3.2kV
